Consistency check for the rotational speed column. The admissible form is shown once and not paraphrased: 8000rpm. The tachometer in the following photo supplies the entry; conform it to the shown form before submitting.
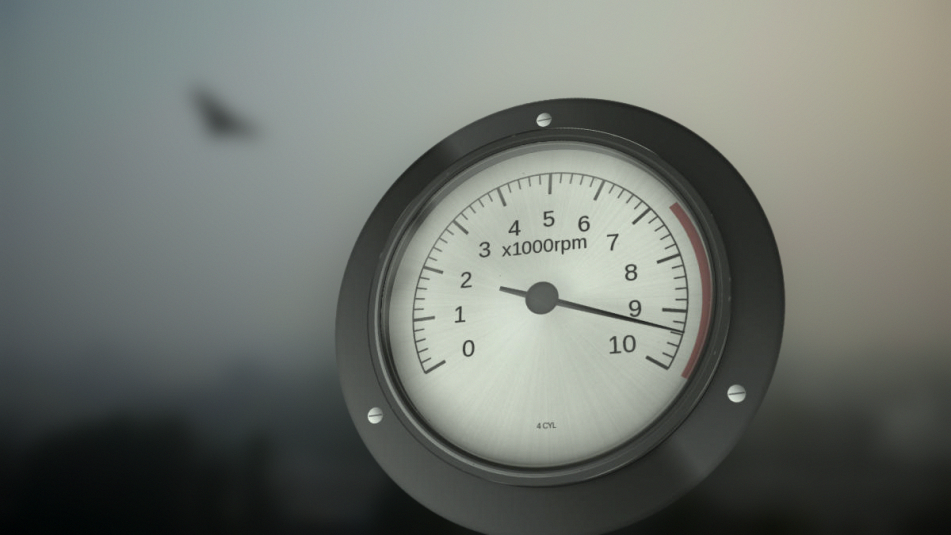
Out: 9400rpm
